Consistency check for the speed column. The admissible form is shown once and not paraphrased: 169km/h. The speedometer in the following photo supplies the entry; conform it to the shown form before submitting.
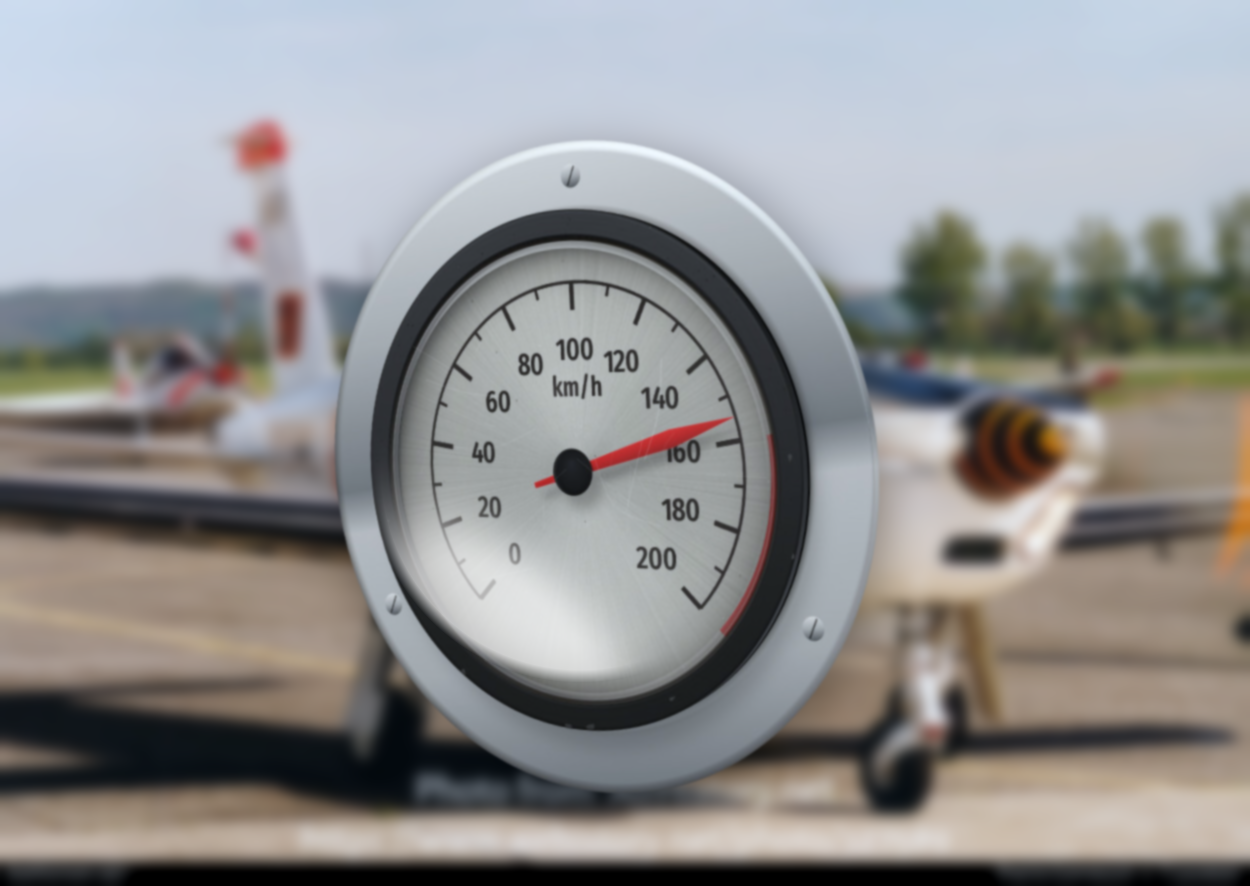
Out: 155km/h
